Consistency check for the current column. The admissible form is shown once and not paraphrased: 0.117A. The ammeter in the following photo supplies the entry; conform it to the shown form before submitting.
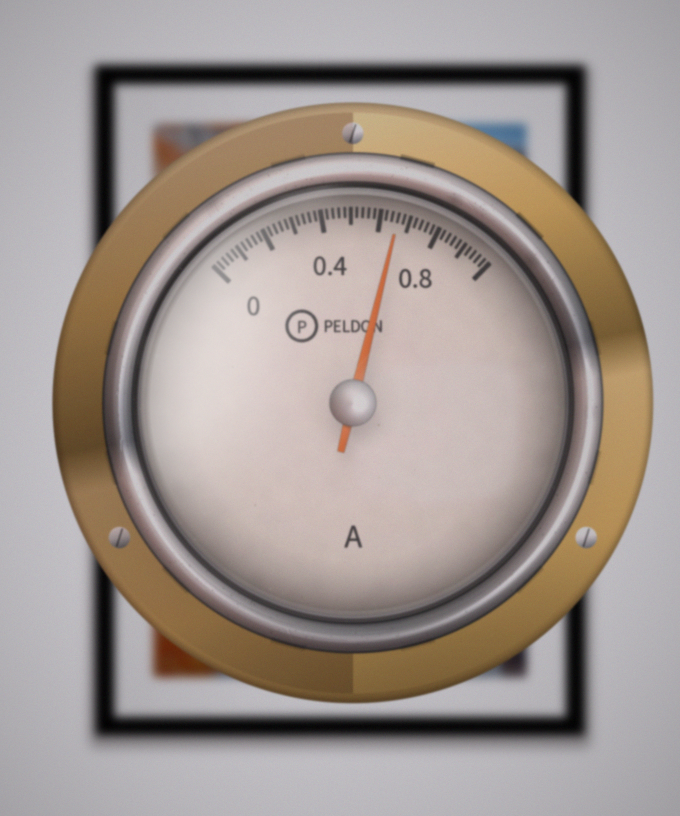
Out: 0.66A
